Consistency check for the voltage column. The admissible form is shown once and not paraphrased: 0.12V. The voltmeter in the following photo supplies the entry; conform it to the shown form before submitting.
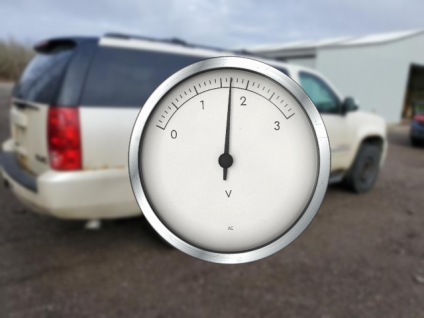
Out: 1.7V
